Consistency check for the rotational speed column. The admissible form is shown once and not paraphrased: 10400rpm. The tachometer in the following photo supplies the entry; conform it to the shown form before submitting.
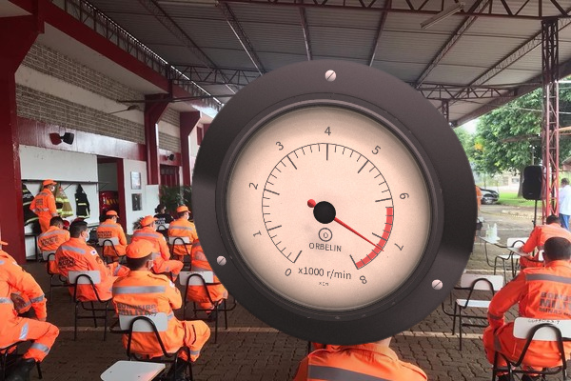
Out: 7200rpm
